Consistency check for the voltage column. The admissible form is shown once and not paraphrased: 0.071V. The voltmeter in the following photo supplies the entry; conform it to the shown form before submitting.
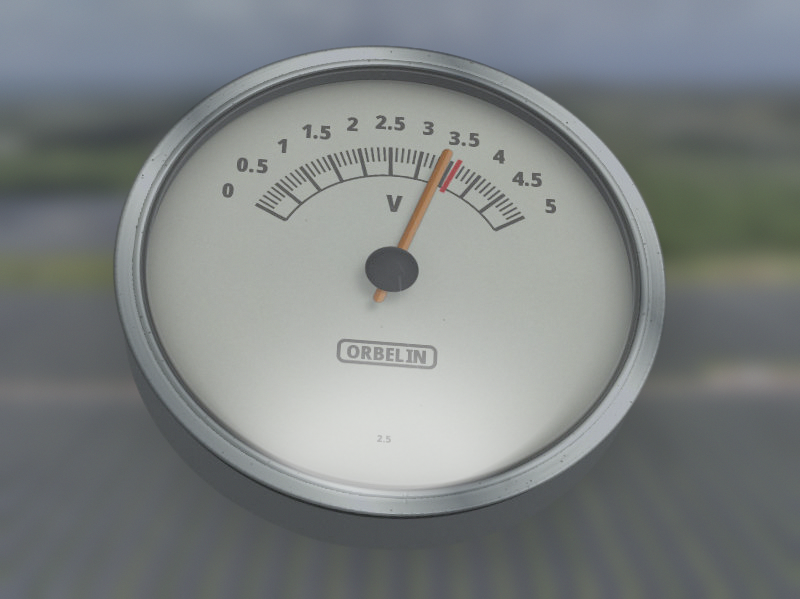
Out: 3.4V
